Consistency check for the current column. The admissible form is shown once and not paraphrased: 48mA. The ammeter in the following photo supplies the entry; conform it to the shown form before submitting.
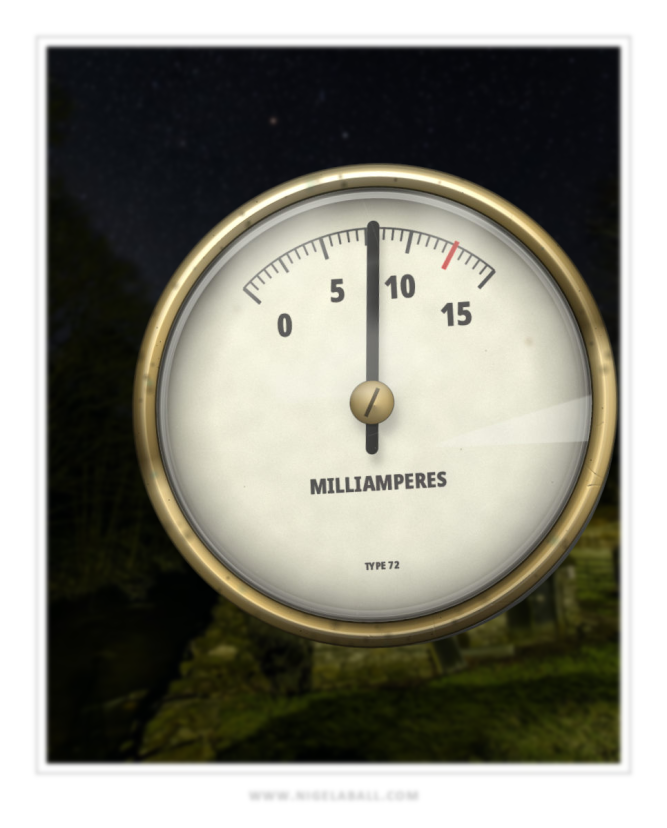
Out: 8mA
